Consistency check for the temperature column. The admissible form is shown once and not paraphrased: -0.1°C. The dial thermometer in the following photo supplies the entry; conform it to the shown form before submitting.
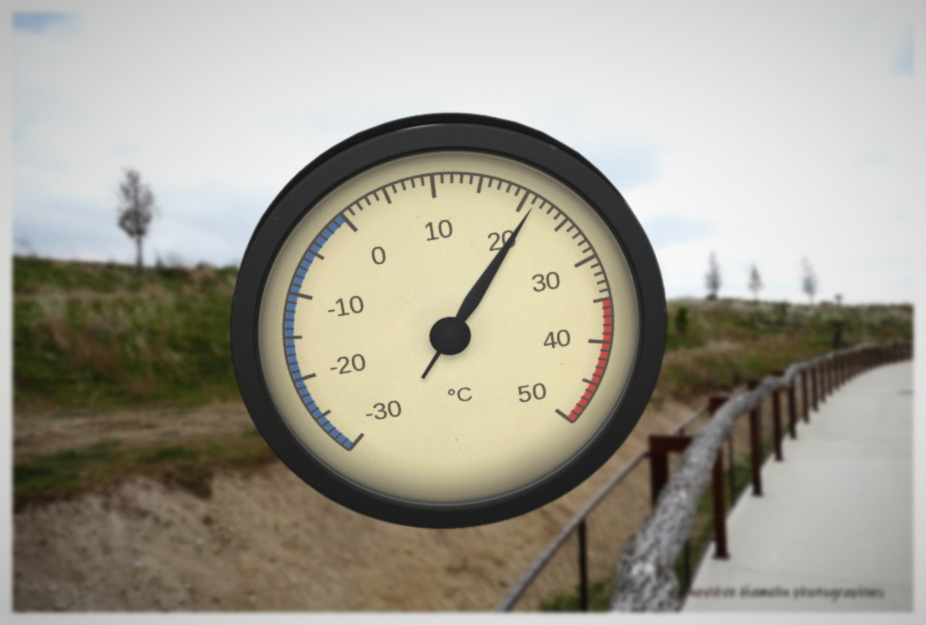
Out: 21°C
